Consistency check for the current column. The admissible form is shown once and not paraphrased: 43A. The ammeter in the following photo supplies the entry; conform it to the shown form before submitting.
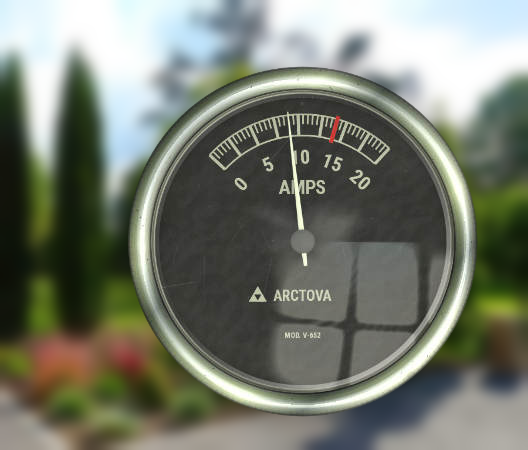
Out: 9A
